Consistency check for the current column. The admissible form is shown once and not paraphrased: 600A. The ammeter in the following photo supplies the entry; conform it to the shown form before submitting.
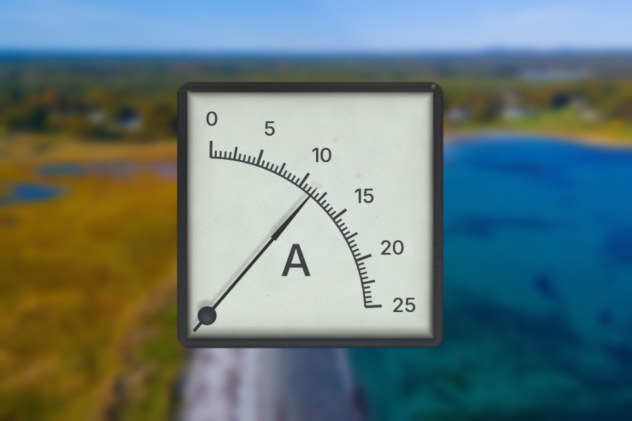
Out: 11.5A
